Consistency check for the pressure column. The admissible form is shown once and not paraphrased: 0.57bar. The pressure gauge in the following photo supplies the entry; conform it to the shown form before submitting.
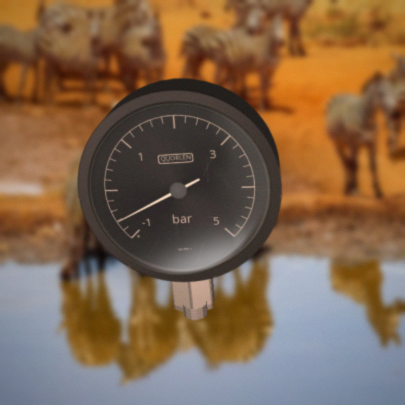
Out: -0.6bar
